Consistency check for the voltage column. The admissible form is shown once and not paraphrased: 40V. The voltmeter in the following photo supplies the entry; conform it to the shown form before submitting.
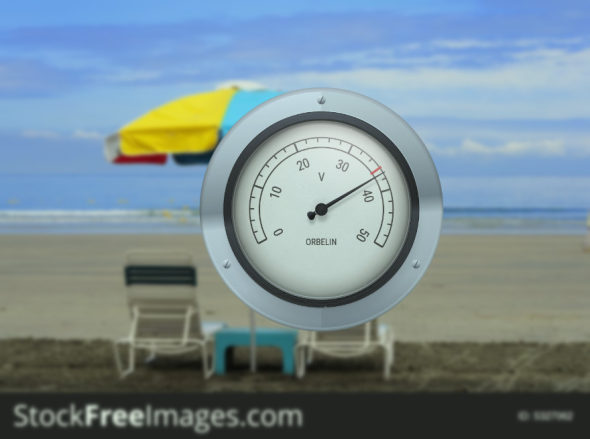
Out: 37V
